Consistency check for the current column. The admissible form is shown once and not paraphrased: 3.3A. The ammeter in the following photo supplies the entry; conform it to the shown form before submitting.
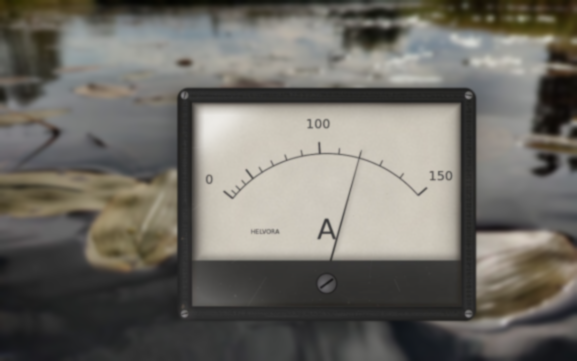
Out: 120A
